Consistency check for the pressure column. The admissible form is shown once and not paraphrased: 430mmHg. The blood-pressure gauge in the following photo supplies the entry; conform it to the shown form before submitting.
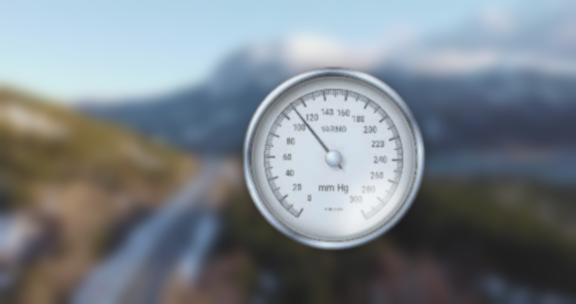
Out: 110mmHg
